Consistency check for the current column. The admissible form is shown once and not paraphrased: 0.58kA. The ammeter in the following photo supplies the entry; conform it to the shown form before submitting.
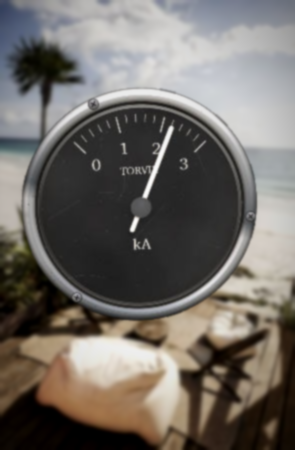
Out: 2.2kA
